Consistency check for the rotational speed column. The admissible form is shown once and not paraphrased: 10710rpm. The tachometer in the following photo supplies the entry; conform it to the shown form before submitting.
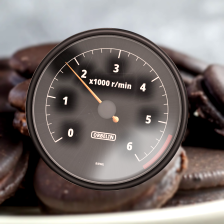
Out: 1800rpm
